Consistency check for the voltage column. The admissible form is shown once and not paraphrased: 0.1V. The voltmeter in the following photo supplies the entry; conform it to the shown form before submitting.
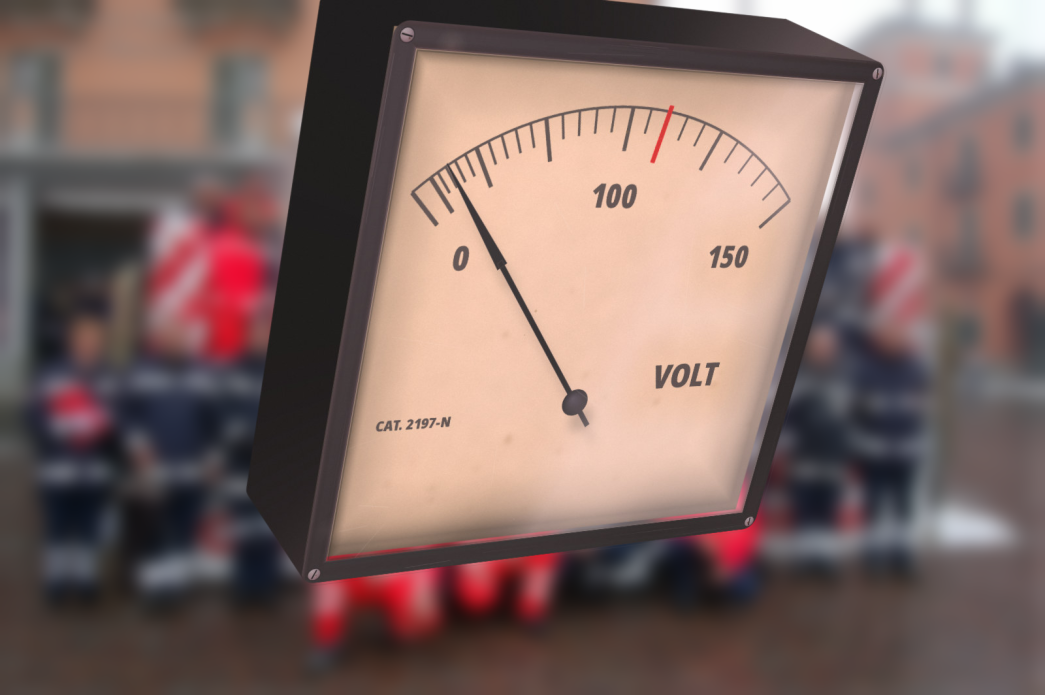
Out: 35V
